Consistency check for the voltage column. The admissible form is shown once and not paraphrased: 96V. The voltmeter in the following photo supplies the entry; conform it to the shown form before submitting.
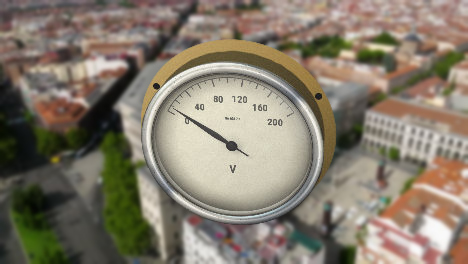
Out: 10V
